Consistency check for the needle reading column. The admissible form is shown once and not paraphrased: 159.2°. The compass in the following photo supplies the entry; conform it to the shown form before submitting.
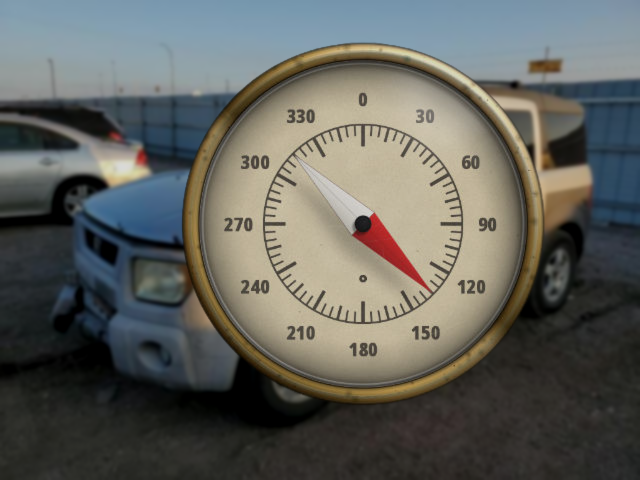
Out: 135°
